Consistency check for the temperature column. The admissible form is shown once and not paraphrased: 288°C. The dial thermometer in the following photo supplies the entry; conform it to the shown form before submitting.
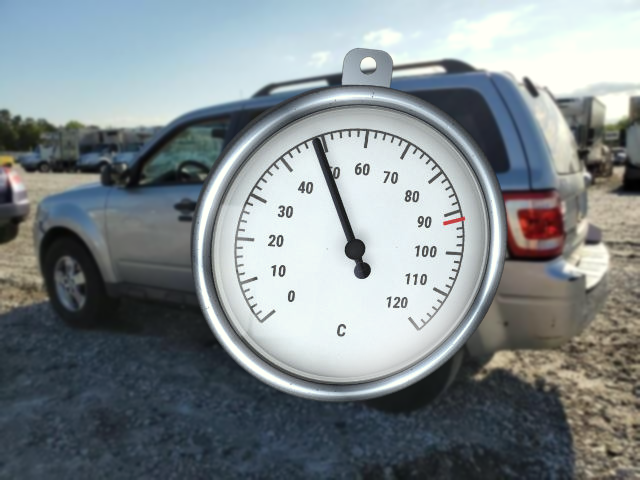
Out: 48°C
